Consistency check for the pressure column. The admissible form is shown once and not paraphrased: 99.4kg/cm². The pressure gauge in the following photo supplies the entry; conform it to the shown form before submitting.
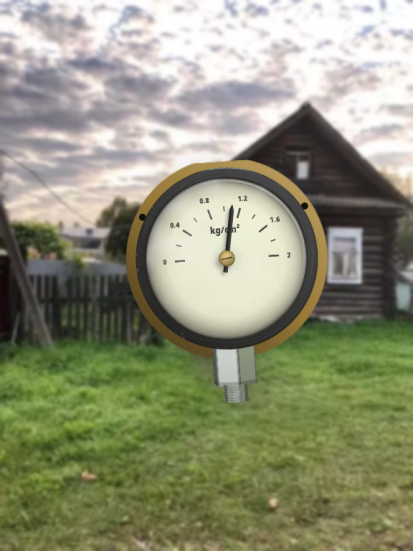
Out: 1.1kg/cm²
